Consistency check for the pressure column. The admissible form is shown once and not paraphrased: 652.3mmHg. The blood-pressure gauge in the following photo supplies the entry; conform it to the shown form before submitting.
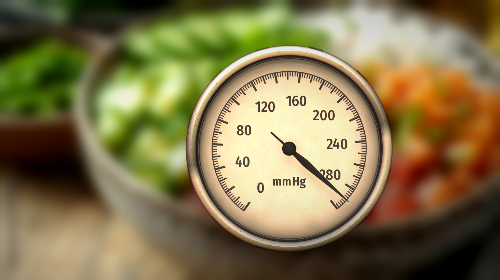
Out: 290mmHg
